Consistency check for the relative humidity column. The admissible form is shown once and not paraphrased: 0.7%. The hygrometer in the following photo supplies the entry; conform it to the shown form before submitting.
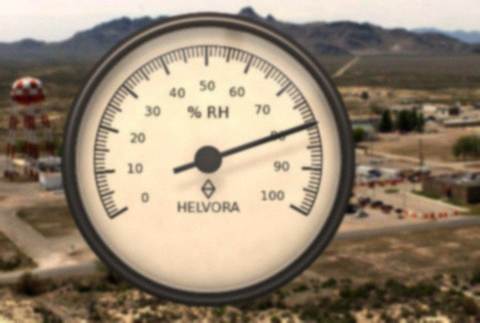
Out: 80%
